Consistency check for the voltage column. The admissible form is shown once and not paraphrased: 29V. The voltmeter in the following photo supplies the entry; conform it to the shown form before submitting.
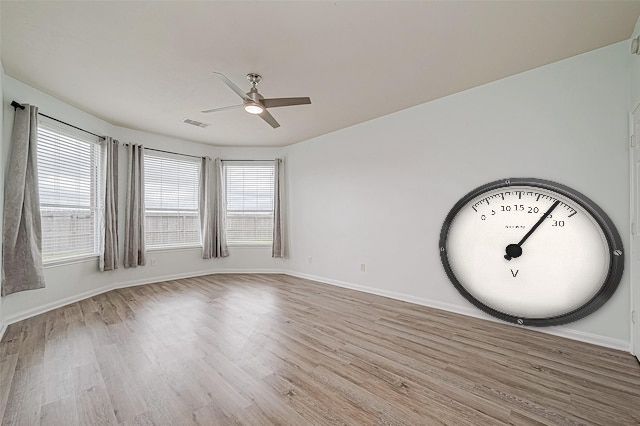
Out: 25V
